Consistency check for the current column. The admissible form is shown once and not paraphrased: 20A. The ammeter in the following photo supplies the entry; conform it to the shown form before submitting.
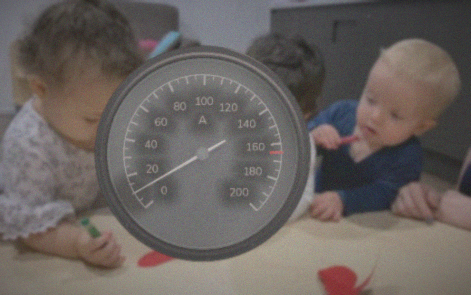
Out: 10A
